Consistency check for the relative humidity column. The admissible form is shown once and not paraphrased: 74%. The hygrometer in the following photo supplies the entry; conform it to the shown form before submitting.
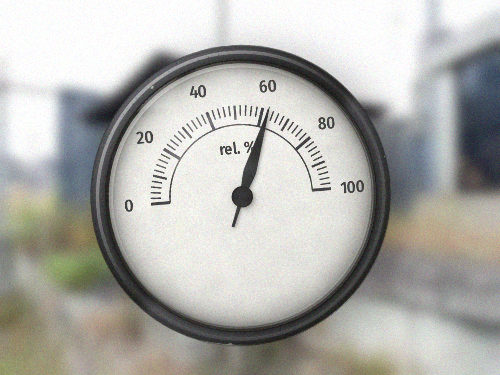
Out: 62%
